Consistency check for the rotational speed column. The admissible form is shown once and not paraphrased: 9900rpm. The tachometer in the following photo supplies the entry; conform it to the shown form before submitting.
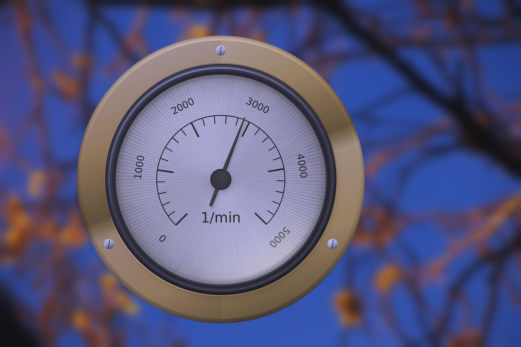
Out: 2900rpm
